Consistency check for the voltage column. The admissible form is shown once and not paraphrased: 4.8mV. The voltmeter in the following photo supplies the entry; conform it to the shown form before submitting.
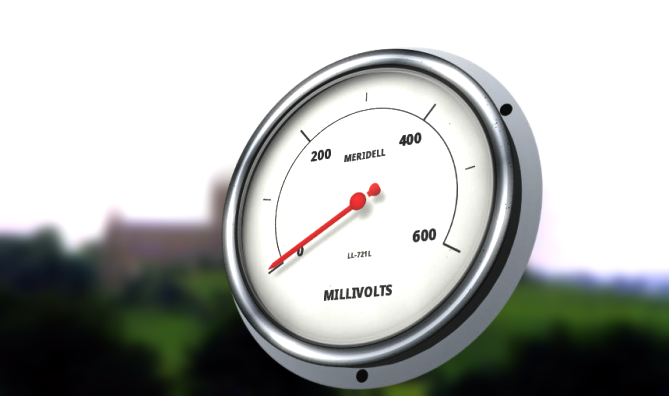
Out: 0mV
